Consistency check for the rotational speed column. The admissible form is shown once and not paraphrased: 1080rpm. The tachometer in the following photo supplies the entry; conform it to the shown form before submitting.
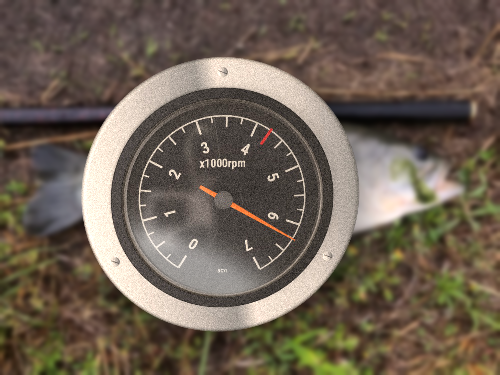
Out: 6250rpm
